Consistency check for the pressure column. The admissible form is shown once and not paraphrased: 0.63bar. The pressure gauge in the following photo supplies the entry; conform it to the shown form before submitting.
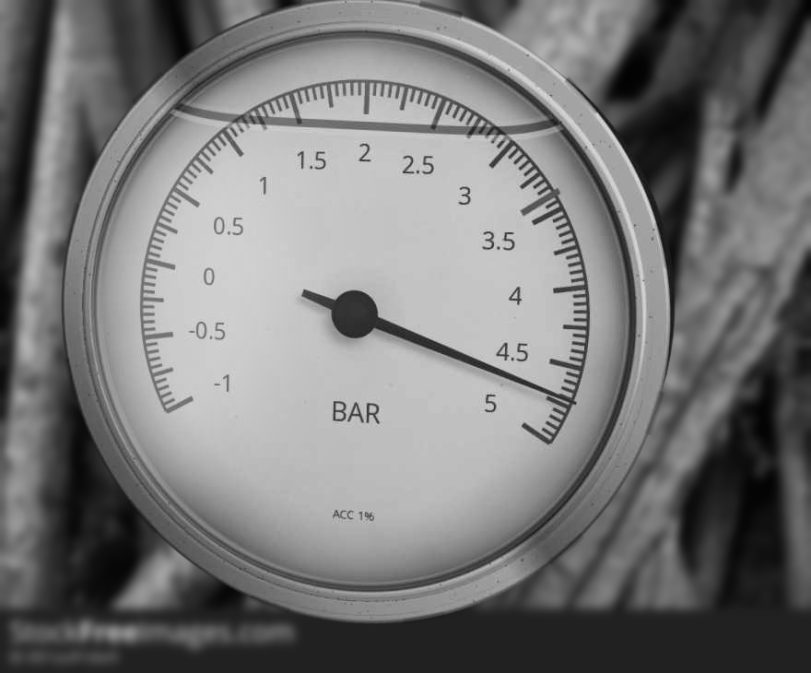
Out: 4.7bar
